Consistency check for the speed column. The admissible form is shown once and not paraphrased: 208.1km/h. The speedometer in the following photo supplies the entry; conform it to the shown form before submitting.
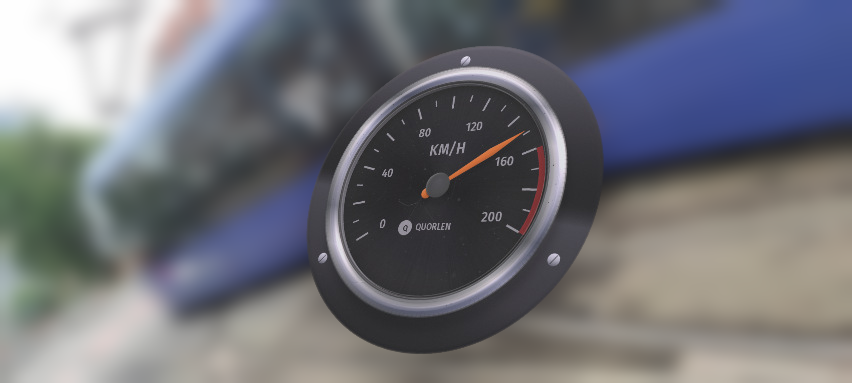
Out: 150km/h
